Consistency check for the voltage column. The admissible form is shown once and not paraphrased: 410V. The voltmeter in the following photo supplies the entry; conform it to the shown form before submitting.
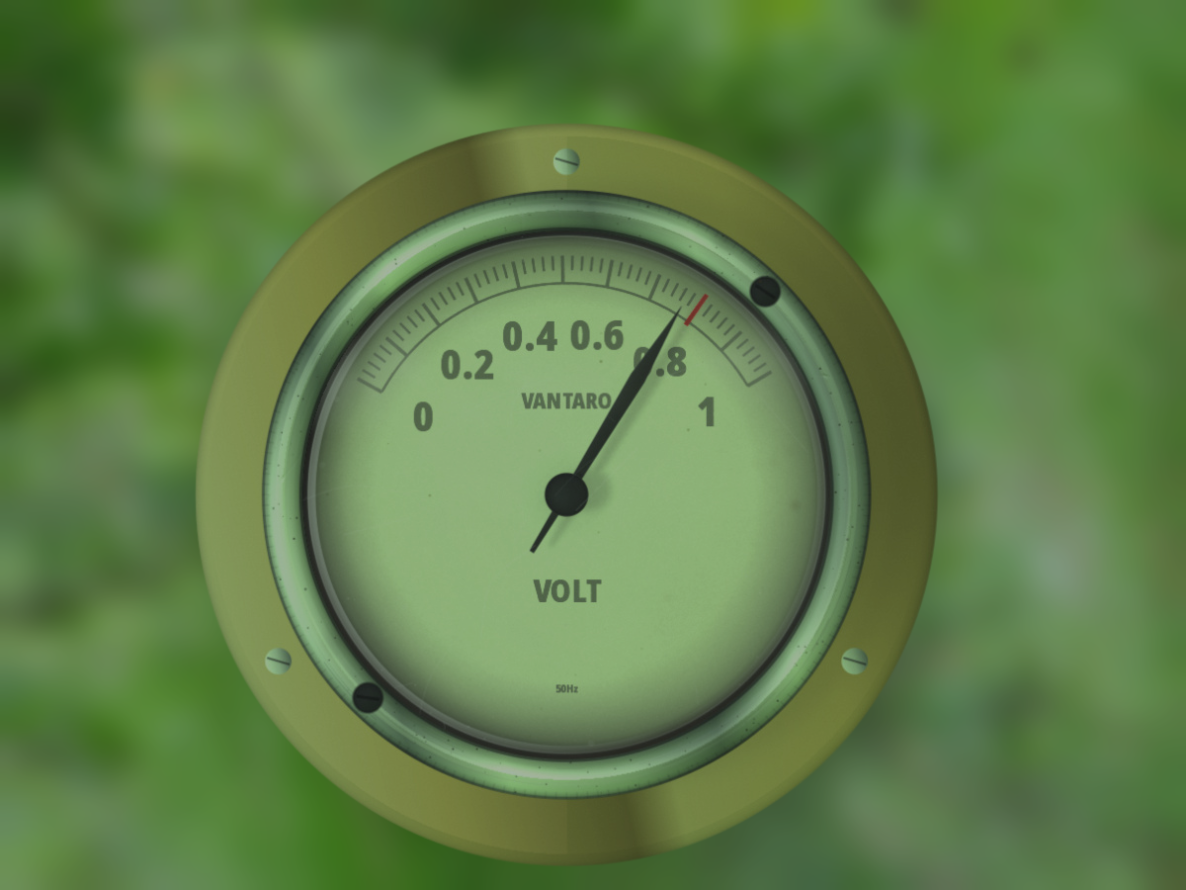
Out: 0.77V
